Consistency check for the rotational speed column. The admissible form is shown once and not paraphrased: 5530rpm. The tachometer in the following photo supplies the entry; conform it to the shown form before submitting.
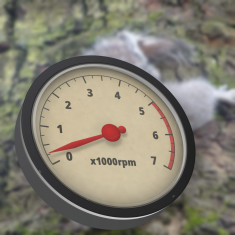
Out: 250rpm
